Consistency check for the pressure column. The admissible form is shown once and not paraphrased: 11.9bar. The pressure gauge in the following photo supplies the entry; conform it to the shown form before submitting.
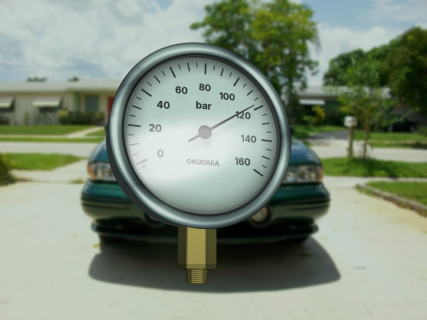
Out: 117.5bar
